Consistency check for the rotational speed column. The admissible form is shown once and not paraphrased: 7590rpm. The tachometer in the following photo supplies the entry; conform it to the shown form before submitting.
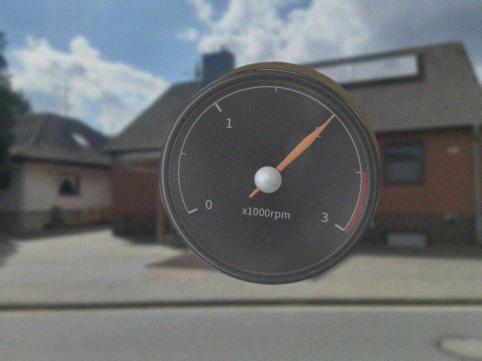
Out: 2000rpm
